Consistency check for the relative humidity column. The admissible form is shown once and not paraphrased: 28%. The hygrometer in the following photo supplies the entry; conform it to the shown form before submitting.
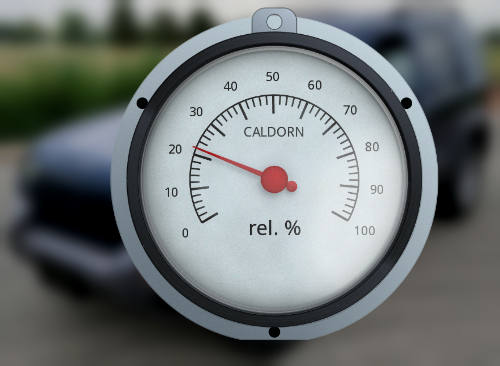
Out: 22%
